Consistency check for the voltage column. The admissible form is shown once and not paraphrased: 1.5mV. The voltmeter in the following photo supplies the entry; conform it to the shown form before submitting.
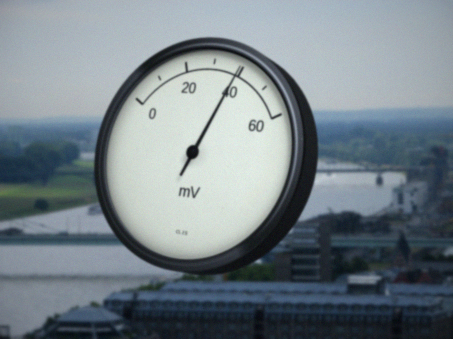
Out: 40mV
